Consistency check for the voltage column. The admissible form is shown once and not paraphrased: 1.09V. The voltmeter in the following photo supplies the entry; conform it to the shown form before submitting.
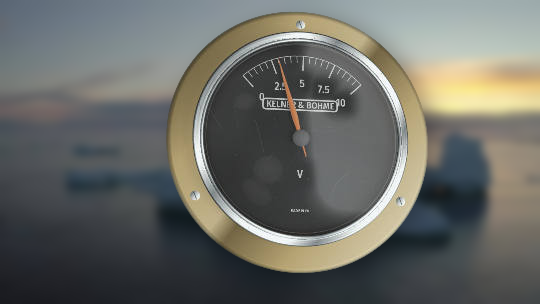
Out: 3V
